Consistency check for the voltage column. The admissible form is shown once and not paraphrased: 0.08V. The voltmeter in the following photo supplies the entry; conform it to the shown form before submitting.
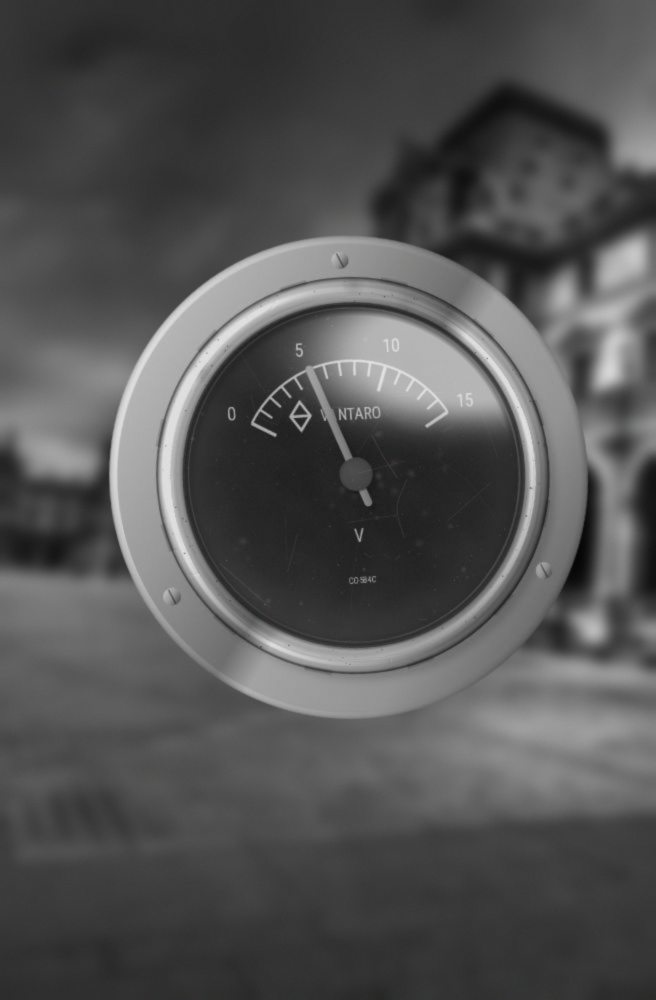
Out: 5V
